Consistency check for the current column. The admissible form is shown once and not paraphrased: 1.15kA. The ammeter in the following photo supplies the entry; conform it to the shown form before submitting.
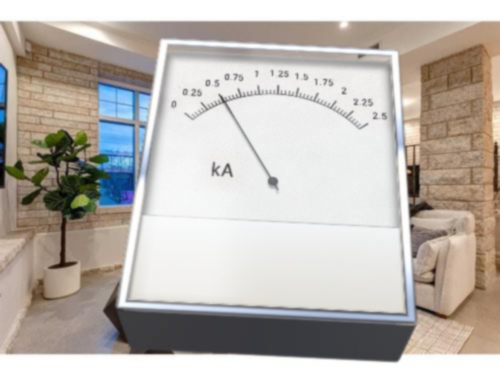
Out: 0.5kA
